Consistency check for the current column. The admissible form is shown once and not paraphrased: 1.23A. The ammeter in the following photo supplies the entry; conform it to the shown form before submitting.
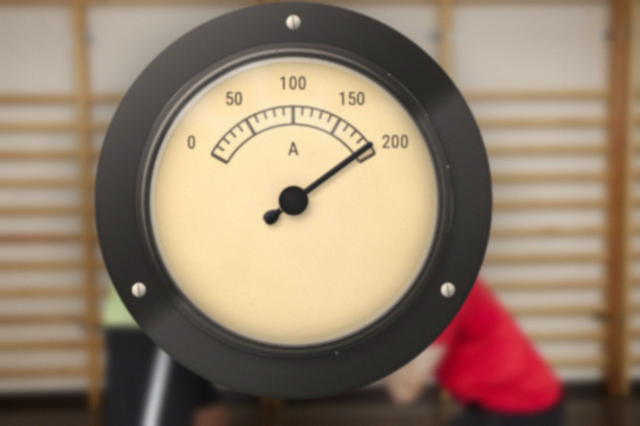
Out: 190A
